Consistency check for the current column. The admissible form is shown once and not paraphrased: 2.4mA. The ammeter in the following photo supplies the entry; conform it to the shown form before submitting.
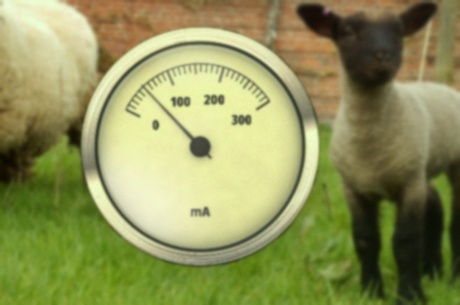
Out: 50mA
